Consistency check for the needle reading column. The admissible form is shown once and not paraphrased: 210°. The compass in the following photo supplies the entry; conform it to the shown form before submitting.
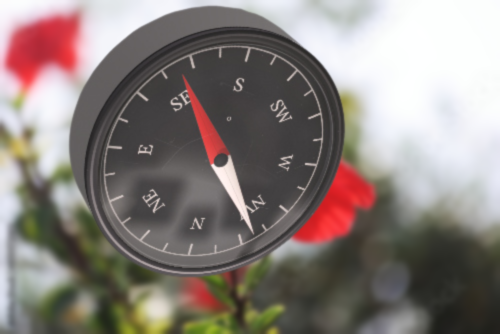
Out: 142.5°
